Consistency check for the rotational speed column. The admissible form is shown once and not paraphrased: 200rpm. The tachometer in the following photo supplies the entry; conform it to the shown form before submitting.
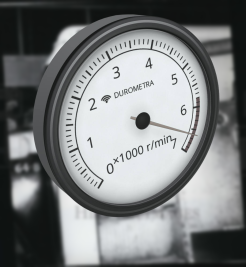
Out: 6600rpm
